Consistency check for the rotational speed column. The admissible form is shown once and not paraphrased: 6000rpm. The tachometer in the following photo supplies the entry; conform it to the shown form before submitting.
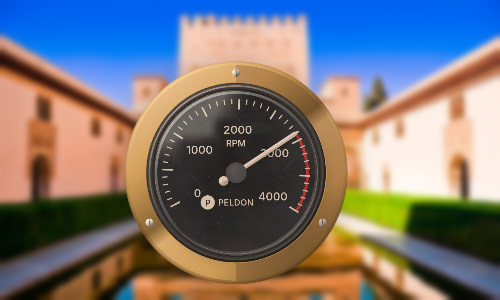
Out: 2900rpm
